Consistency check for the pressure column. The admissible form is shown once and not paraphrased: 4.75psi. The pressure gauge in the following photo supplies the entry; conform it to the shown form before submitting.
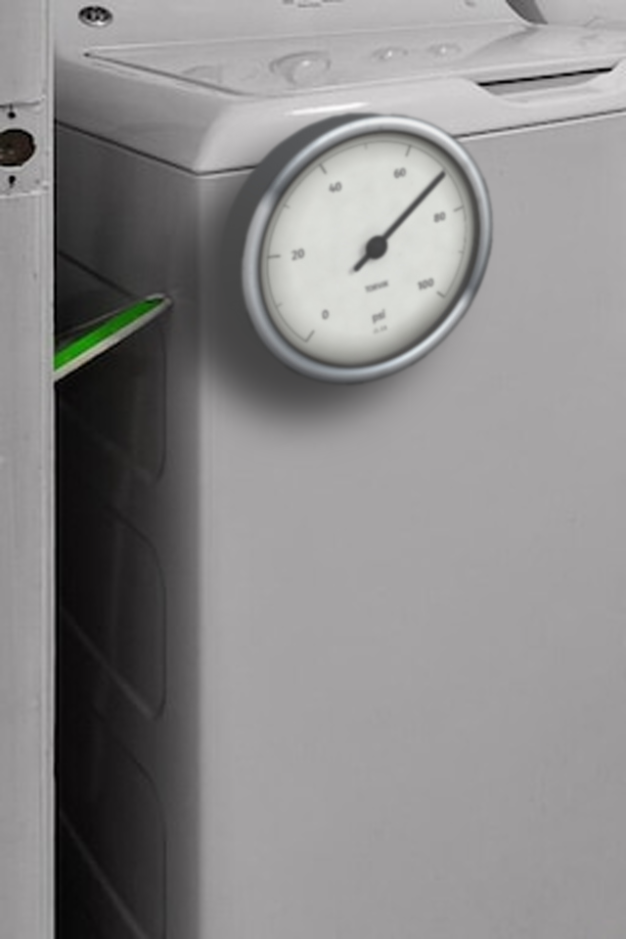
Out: 70psi
